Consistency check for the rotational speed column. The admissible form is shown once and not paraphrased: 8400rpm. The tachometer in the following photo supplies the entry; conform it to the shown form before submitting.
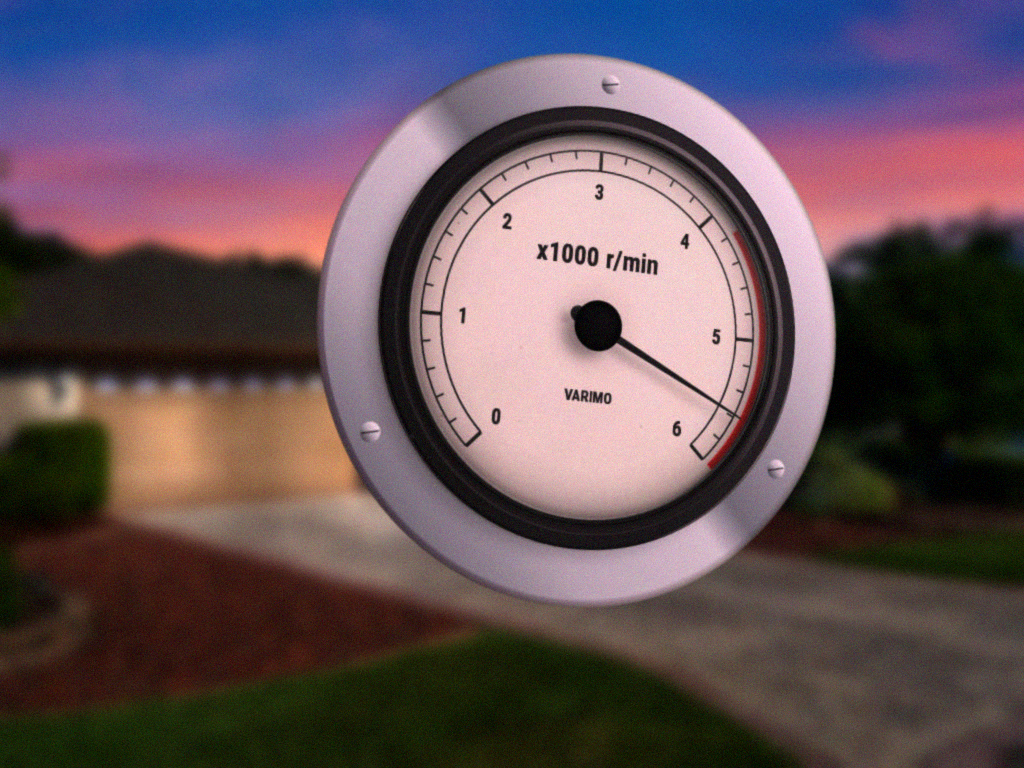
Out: 5600rpm
